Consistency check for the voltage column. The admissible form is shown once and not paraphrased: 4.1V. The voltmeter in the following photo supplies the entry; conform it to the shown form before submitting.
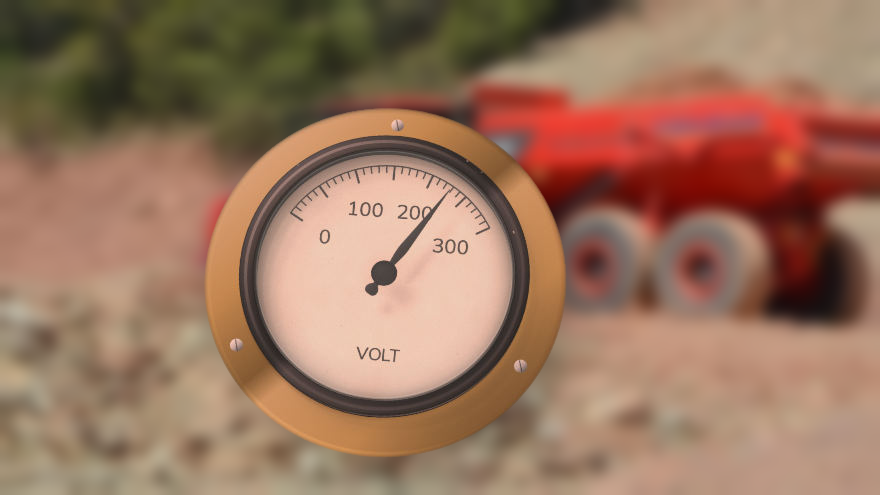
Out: 230V
